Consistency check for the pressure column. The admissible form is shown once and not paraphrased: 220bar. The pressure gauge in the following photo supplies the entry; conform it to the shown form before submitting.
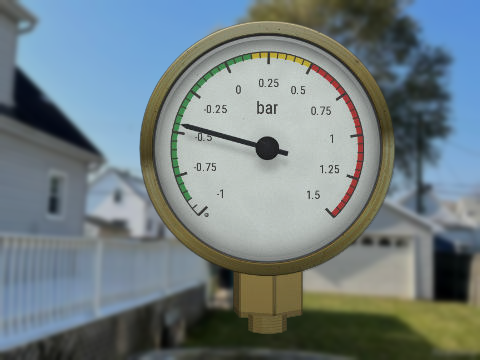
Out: -0.45bar
